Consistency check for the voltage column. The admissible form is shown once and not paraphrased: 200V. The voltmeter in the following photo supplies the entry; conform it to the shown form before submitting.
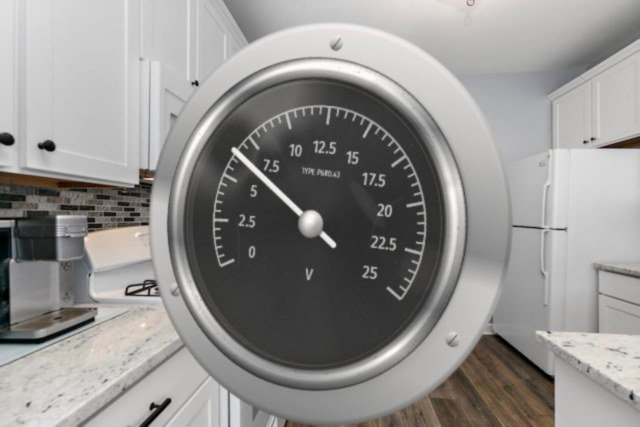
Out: 6.5V
